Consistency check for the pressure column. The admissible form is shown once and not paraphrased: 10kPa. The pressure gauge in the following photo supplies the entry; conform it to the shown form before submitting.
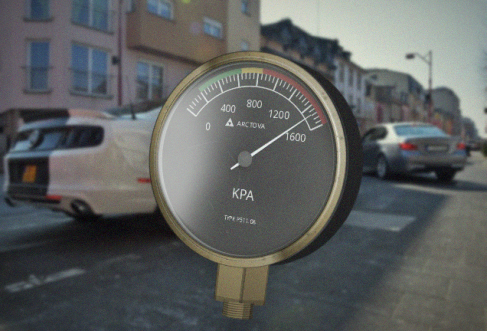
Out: 1480kPa
